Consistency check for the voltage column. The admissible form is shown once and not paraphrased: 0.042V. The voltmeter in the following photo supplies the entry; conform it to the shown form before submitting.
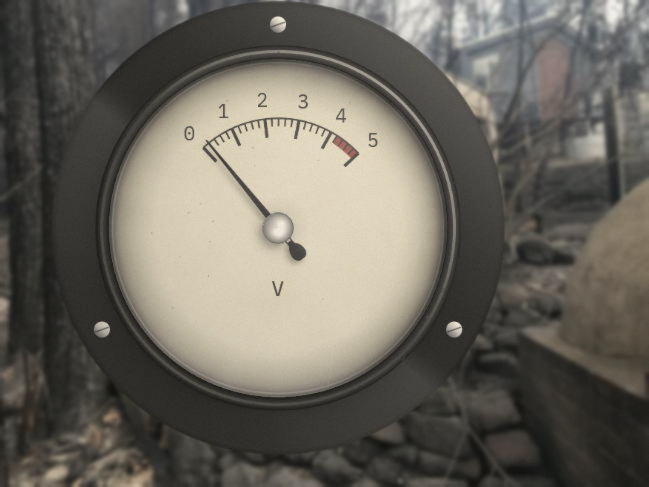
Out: 0.2V
